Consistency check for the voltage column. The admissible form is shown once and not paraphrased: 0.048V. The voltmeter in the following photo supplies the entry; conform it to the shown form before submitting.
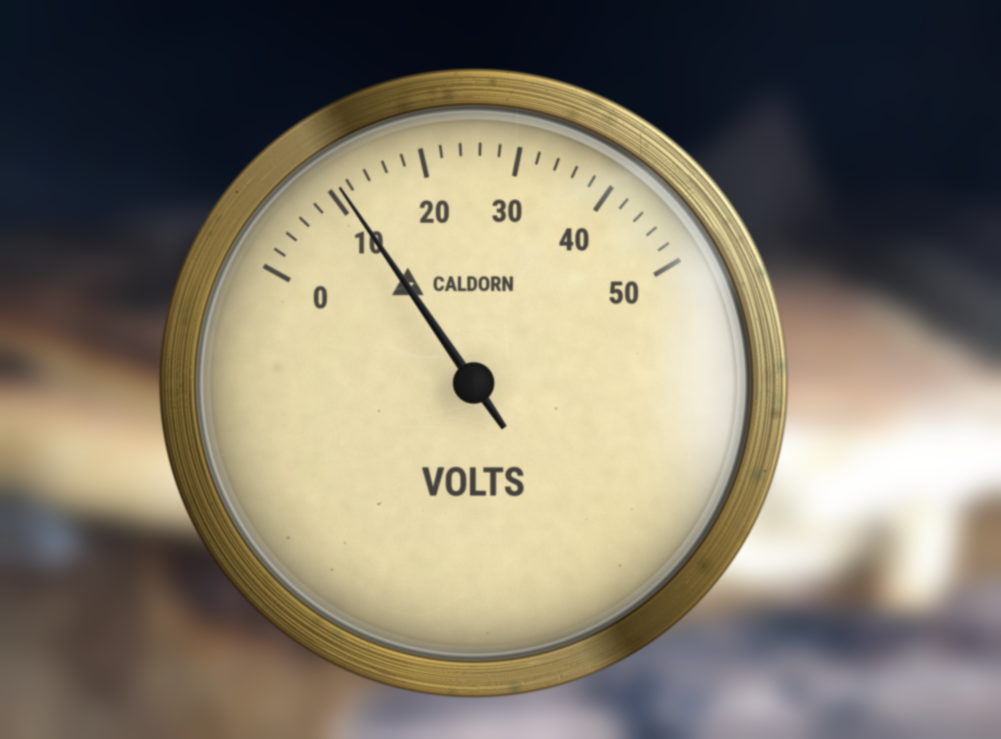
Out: 11V
